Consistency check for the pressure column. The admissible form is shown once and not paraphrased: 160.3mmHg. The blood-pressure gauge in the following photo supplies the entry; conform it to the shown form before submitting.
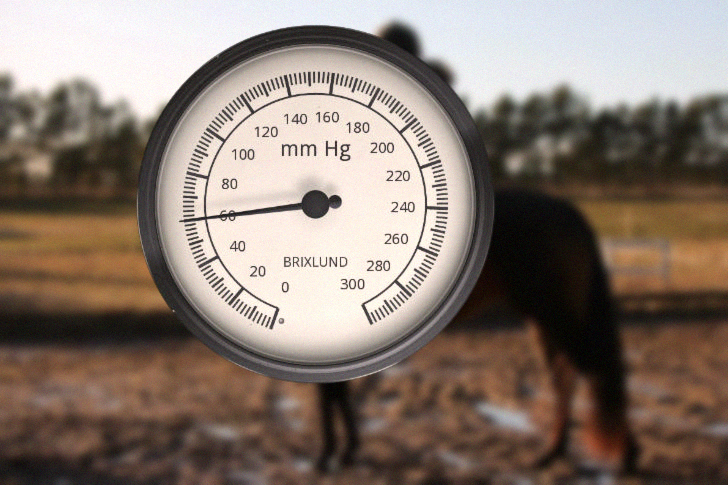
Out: 60mmHg
